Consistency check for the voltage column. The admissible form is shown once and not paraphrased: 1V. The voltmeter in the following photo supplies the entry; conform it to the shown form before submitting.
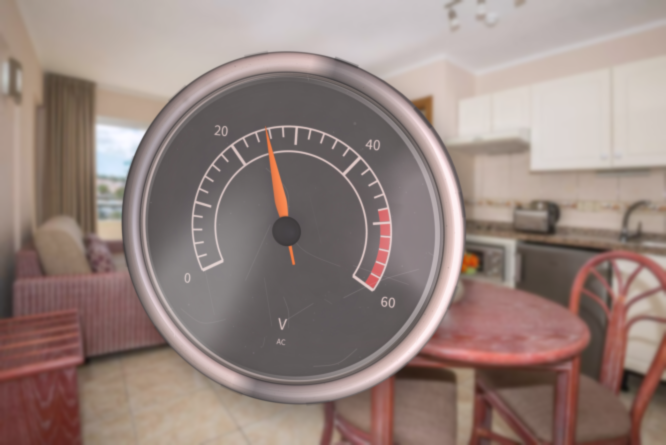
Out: 26V
